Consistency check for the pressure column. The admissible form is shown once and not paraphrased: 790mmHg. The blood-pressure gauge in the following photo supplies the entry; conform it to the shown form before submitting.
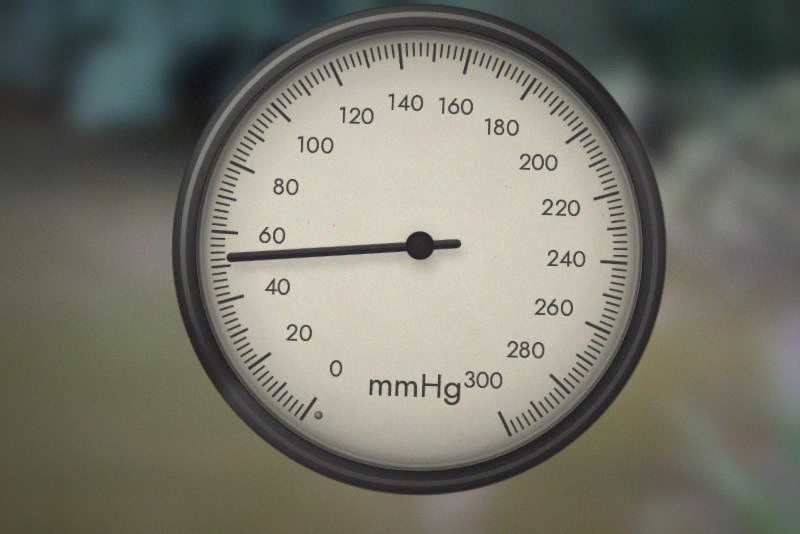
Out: 52mmHg
